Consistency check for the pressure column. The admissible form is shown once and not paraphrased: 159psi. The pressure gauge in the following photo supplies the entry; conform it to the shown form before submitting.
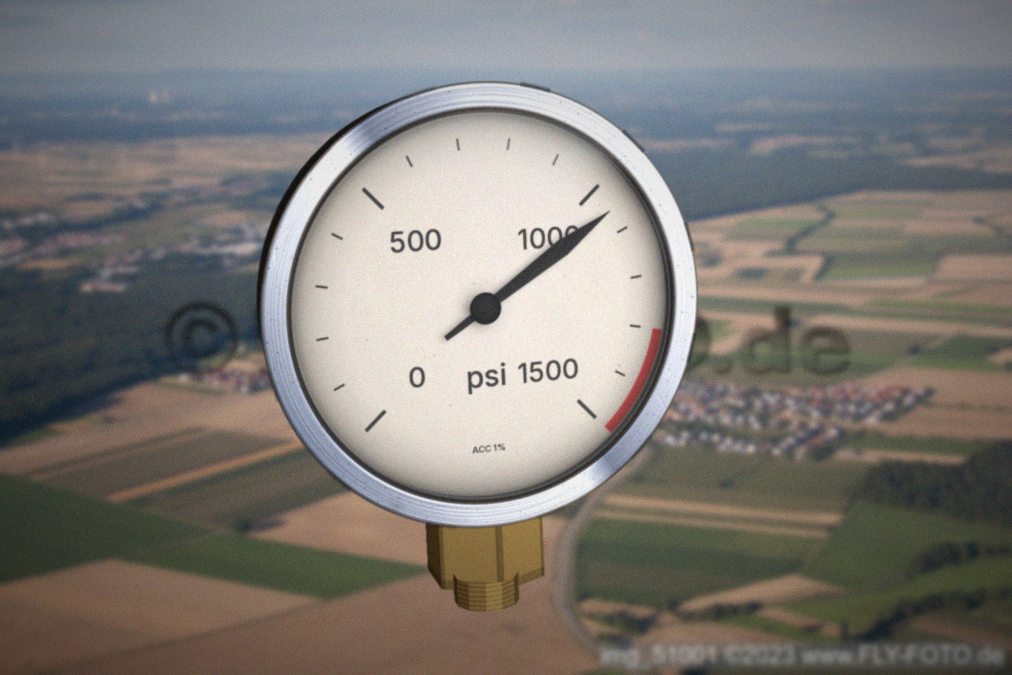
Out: 1050psi
